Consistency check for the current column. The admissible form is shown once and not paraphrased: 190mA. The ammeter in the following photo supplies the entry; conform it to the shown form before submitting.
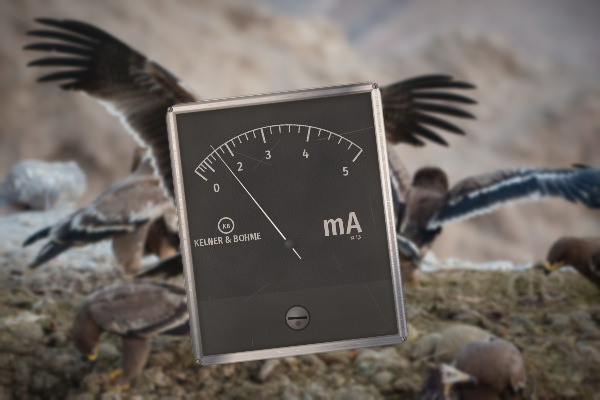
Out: 1.6mA
